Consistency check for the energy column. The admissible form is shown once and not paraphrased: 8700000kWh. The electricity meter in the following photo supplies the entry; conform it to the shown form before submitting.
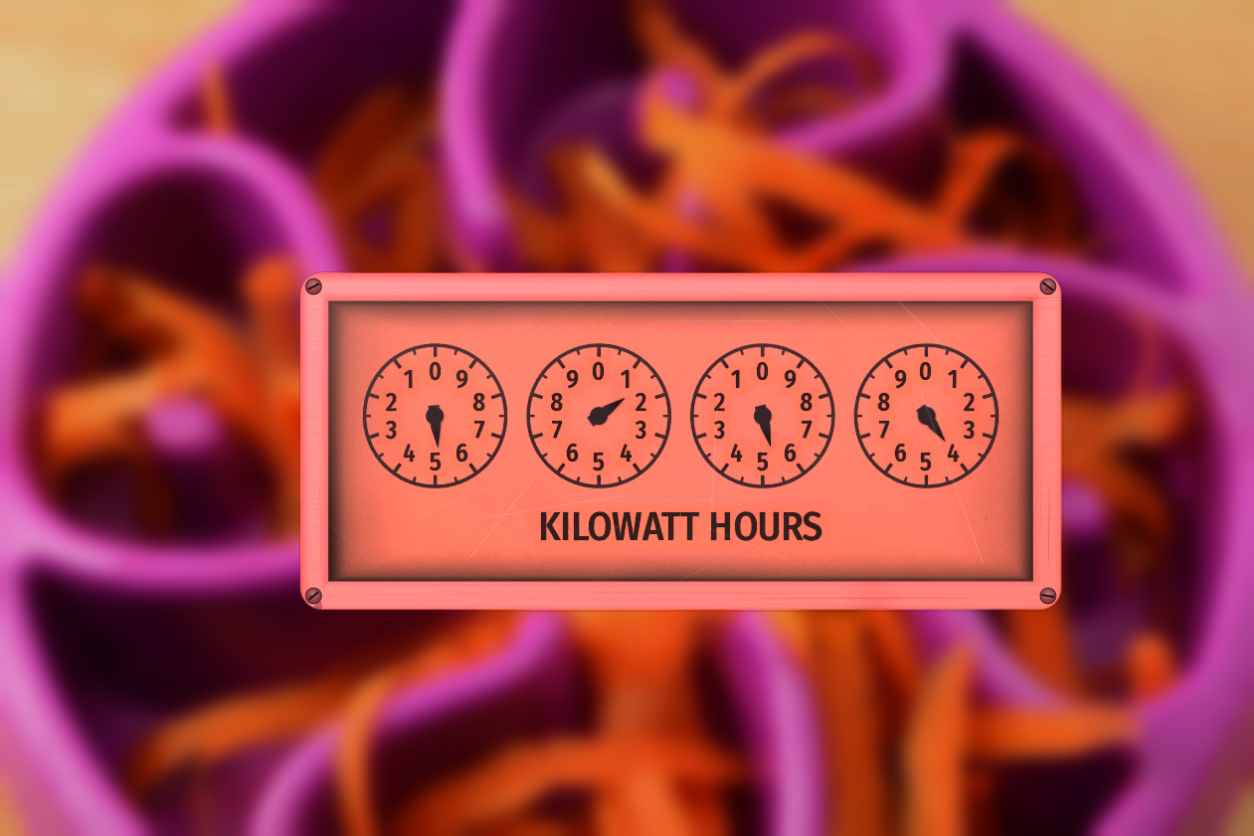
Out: 5154kWh
